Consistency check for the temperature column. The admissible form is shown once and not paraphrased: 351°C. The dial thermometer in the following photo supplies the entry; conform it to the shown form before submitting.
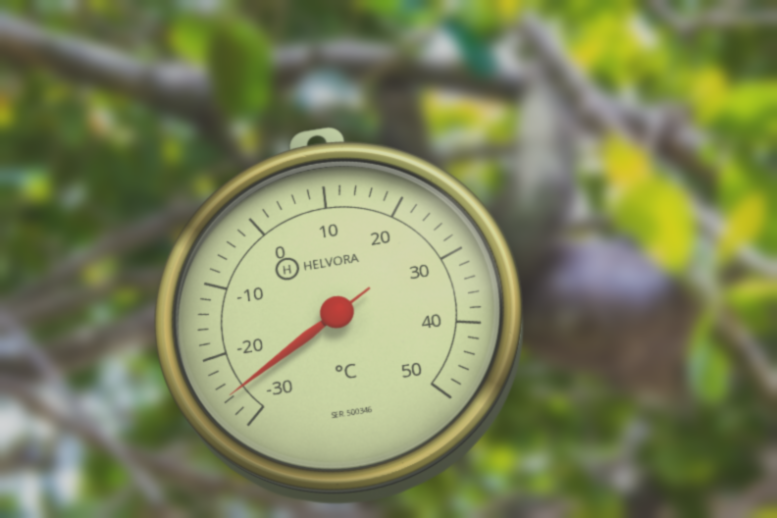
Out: -26°C
